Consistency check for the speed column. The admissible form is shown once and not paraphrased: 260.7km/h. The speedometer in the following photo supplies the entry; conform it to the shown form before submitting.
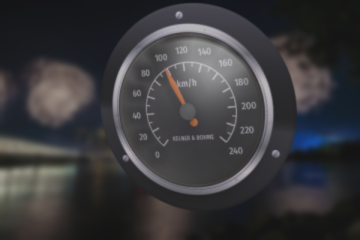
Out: 100km/h
